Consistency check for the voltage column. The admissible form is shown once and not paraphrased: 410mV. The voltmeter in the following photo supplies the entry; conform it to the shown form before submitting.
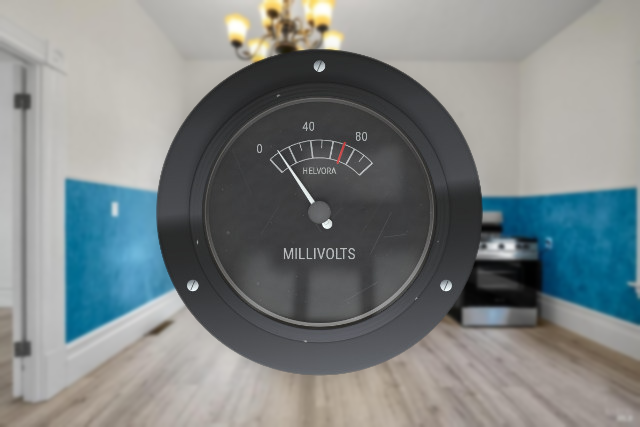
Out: 10mV
